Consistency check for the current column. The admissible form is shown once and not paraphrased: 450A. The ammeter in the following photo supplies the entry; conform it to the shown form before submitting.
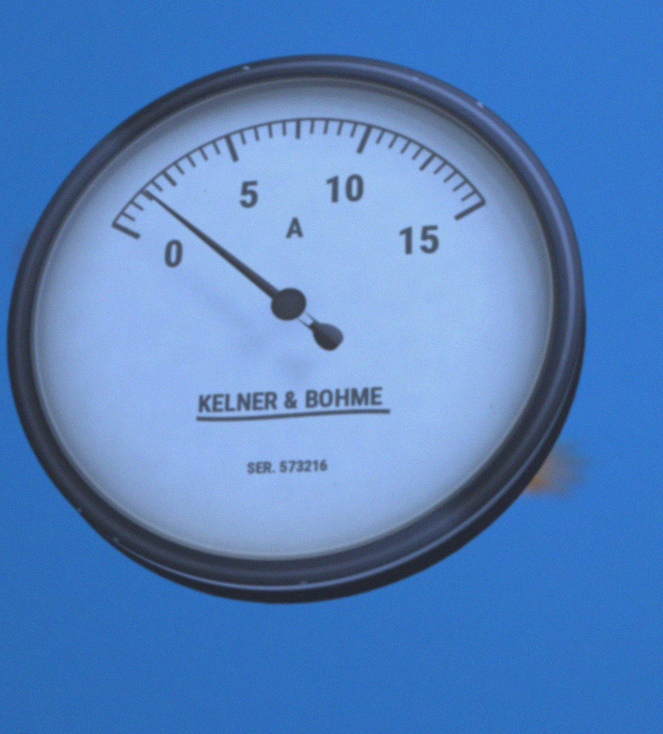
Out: 1.5A
